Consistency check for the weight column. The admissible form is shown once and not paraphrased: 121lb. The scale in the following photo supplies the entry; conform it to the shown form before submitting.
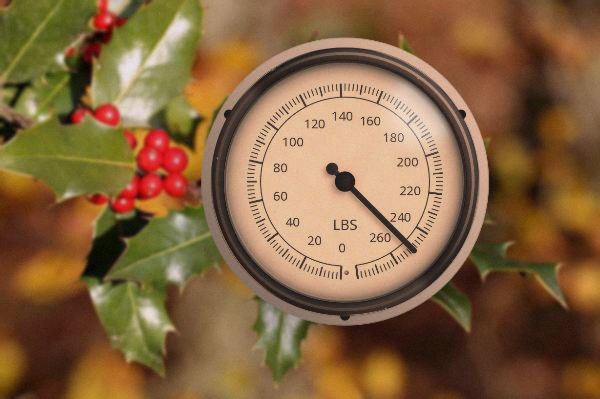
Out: 250lb
